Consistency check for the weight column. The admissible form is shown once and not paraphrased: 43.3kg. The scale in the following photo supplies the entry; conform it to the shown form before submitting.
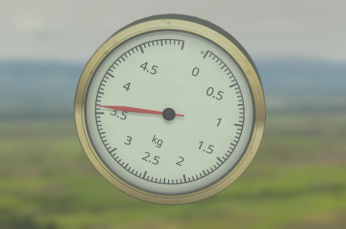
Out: 3.6kg
